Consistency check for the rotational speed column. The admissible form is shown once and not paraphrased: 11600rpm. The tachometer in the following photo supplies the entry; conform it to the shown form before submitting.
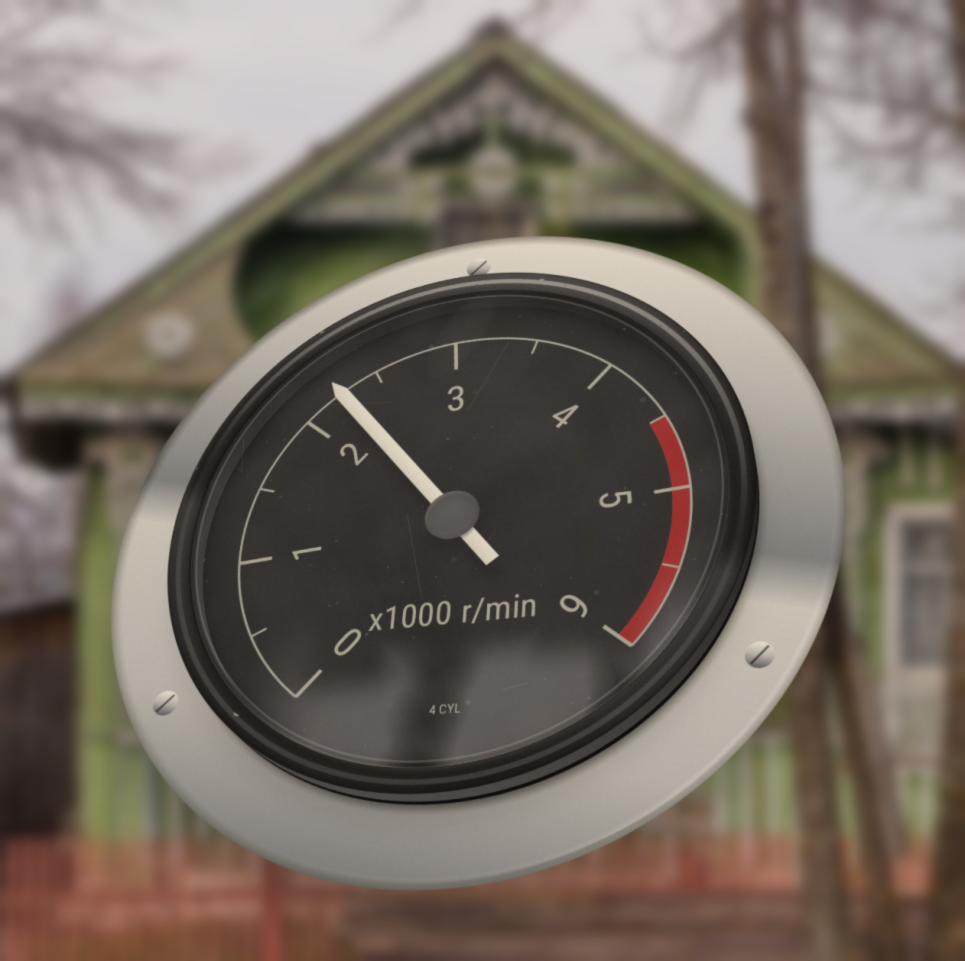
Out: 2250rpm
